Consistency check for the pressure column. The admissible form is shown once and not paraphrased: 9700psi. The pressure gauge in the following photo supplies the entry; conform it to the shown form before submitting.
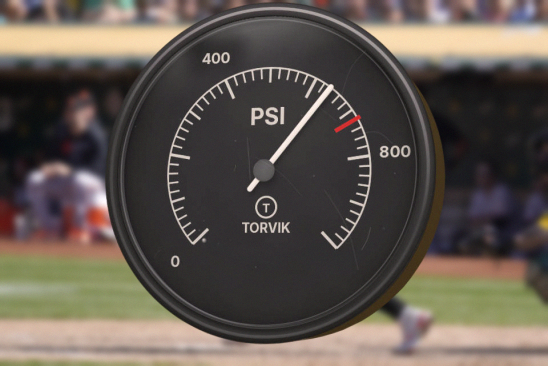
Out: 640psi
